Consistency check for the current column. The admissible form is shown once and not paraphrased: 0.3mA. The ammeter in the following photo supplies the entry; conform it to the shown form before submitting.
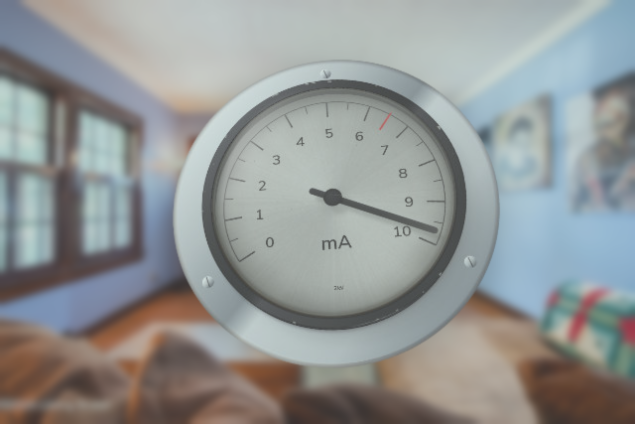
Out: 9.75mA
